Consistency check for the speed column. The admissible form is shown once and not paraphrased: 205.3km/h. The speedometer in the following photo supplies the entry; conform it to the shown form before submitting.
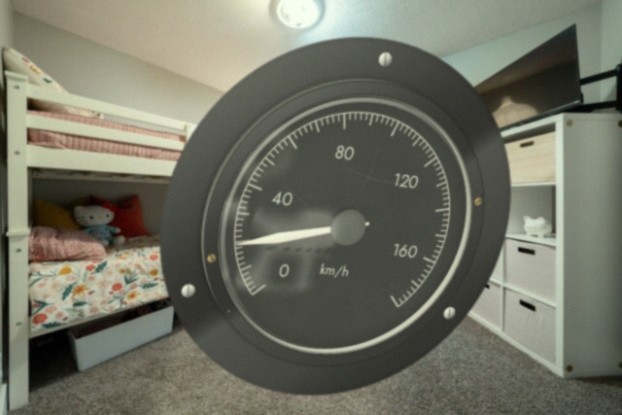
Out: 20km/h
